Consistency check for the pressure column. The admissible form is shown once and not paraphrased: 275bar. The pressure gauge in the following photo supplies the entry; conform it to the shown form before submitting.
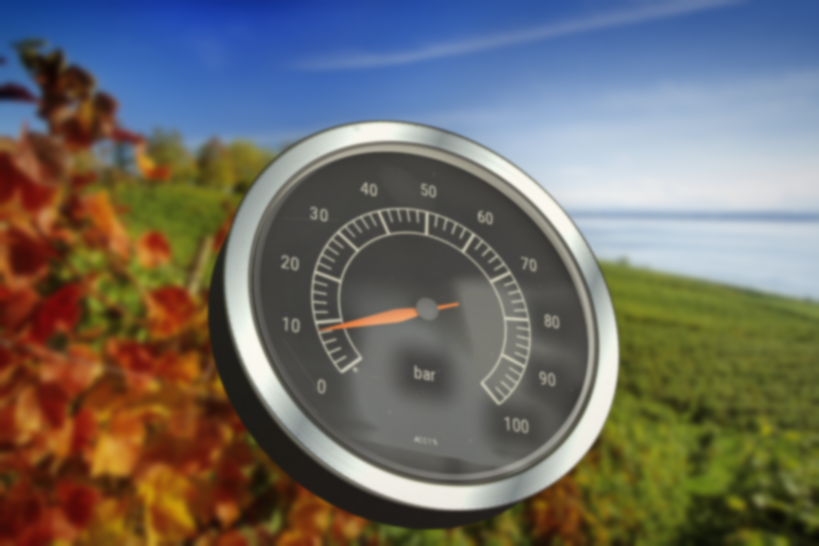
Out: 8bar
